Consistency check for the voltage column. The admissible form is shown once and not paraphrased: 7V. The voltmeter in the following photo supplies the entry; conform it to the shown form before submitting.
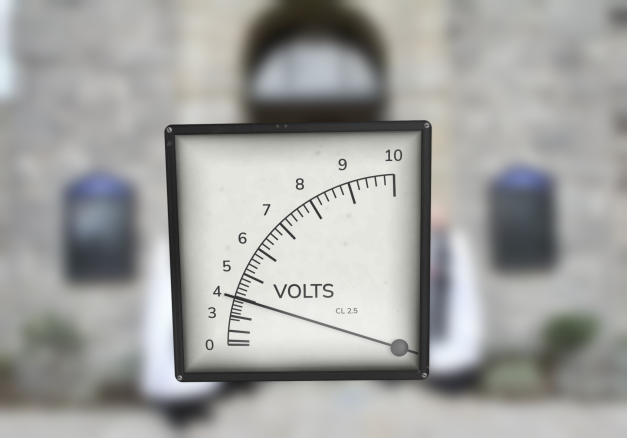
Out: 4V
